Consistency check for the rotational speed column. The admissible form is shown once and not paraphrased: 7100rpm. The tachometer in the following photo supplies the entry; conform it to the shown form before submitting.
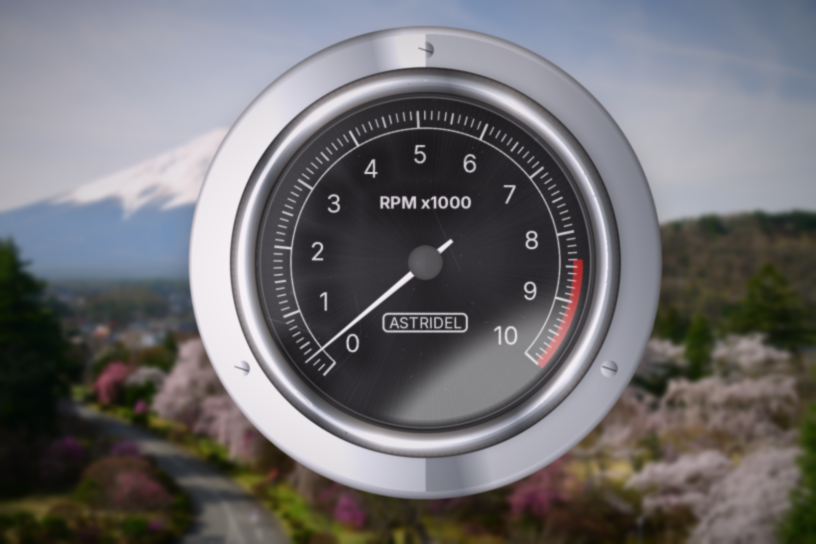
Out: 300rpm
